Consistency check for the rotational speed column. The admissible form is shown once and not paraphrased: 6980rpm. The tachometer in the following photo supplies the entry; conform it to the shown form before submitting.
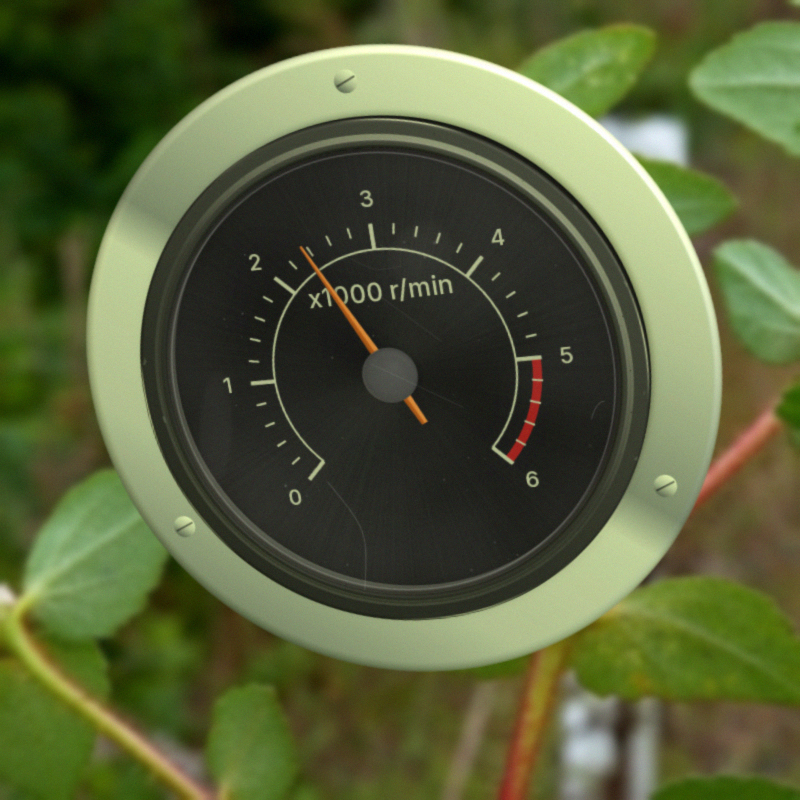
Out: 2400rpm
